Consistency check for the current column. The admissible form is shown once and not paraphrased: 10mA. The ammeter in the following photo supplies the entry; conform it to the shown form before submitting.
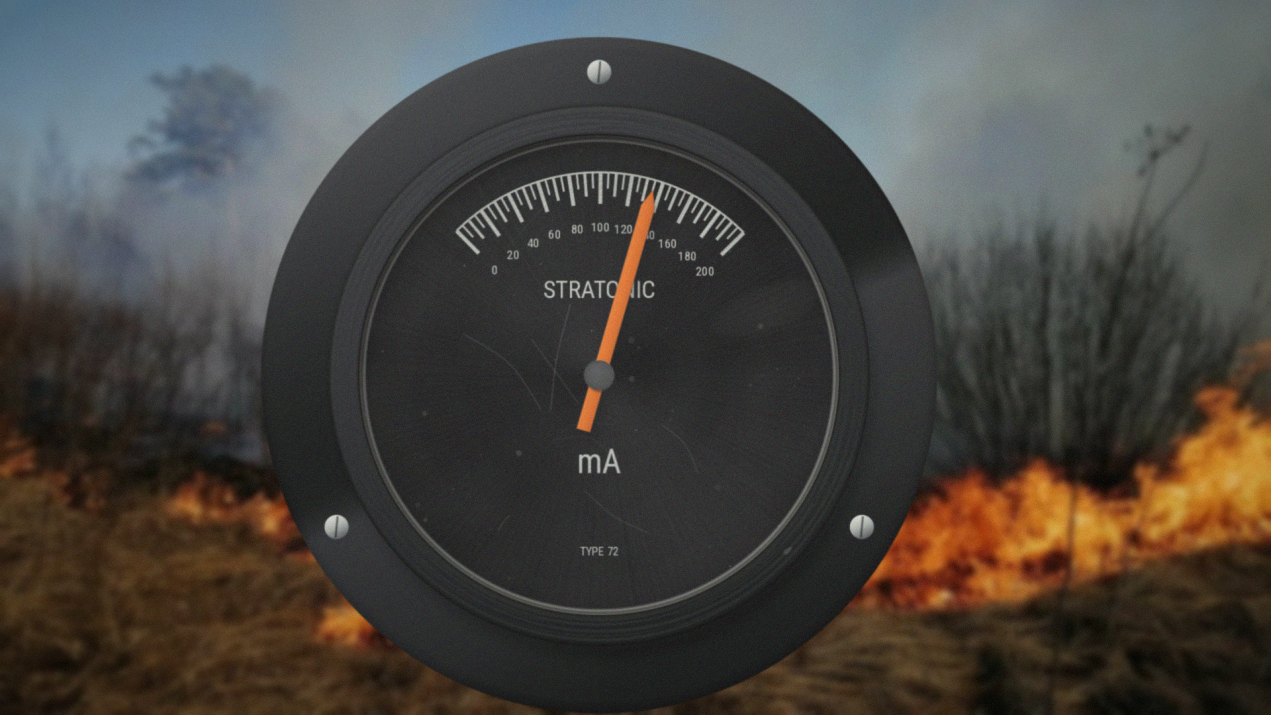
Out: 135mA
